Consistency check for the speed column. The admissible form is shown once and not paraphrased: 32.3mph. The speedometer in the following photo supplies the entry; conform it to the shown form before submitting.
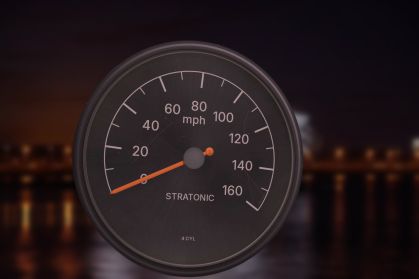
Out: 0mph
